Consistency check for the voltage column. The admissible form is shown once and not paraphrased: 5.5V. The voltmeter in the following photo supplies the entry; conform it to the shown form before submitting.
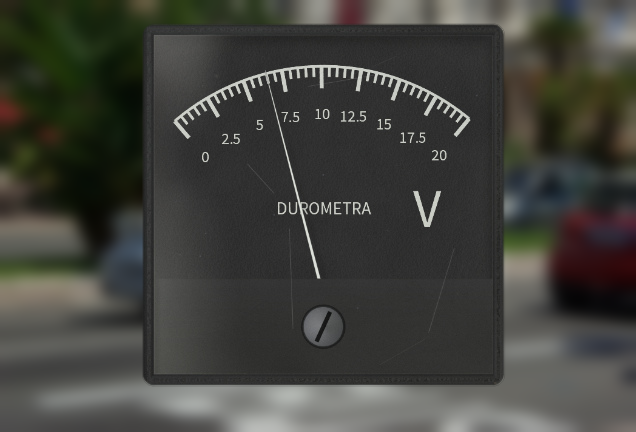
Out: 6.5V
